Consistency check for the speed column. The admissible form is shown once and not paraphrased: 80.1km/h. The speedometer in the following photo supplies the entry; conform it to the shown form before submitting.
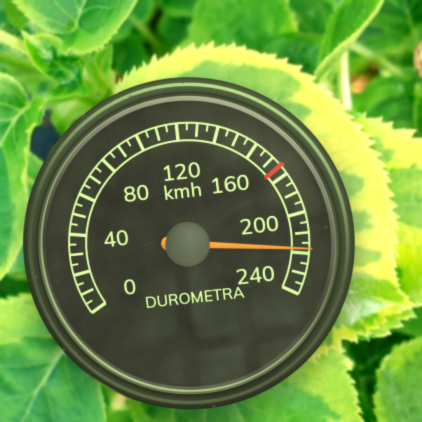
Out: 217.5km/h
